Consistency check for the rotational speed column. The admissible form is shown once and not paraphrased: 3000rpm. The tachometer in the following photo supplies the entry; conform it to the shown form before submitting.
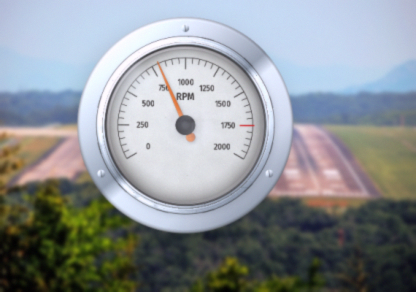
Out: 800rpm
